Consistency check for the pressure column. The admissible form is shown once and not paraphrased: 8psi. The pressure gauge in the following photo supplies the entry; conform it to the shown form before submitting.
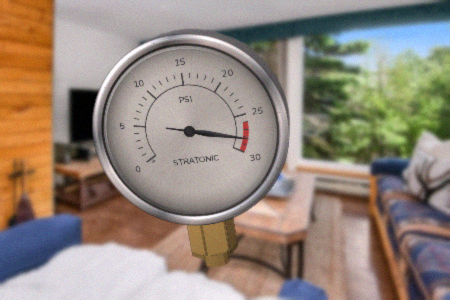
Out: 28psi
